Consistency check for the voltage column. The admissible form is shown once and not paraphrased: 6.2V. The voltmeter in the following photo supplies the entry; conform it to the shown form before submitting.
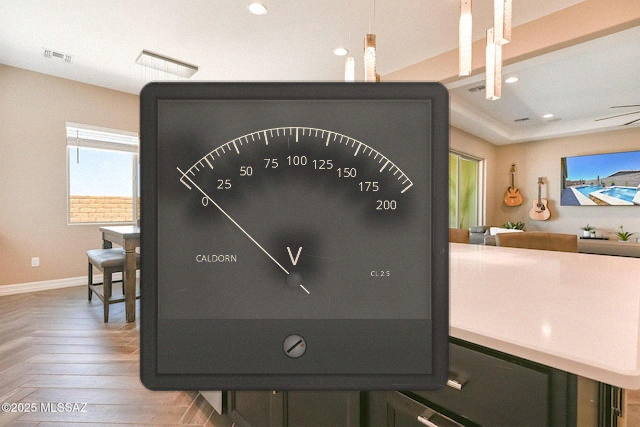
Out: 5V
